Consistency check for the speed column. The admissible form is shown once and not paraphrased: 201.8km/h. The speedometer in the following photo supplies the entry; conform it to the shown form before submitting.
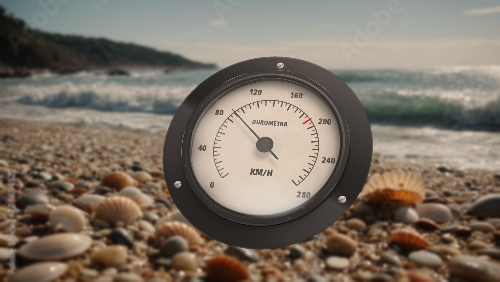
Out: 90km/h
